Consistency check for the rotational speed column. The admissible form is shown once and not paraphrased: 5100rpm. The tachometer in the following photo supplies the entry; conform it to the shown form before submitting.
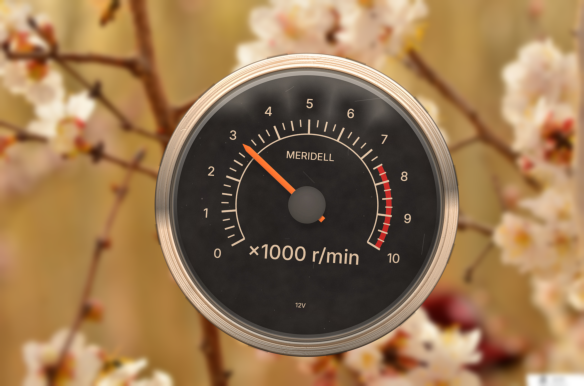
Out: 3000rpm
